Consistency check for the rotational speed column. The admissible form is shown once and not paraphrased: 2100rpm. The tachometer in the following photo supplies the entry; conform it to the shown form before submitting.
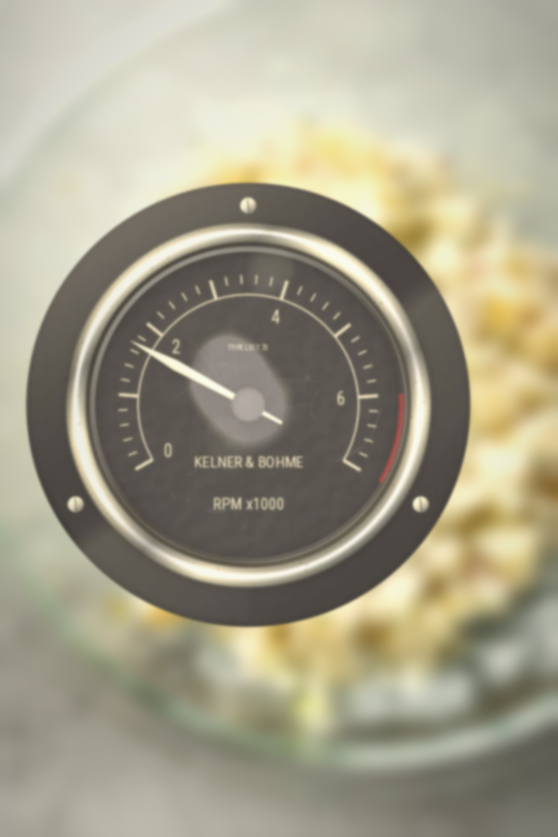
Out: 1700rpm
